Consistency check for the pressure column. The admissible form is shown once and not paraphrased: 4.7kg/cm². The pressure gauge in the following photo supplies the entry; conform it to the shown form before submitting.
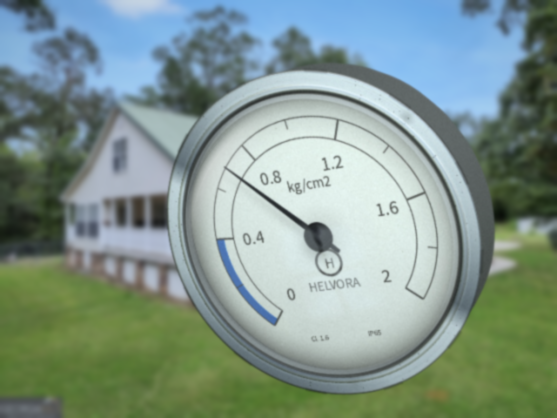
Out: 0.7kg/cm²
